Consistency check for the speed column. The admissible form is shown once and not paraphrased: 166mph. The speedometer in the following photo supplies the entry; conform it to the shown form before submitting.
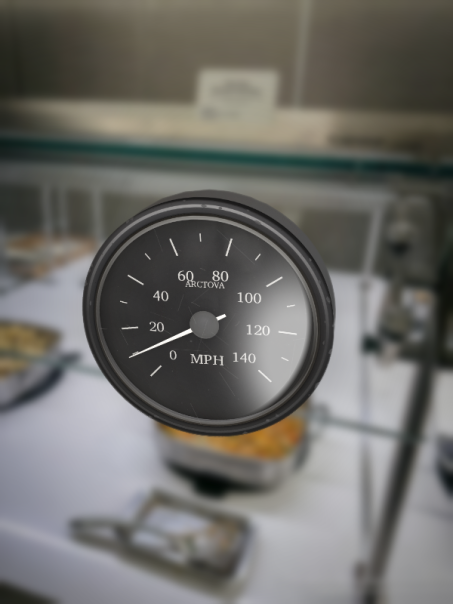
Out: 10mph
